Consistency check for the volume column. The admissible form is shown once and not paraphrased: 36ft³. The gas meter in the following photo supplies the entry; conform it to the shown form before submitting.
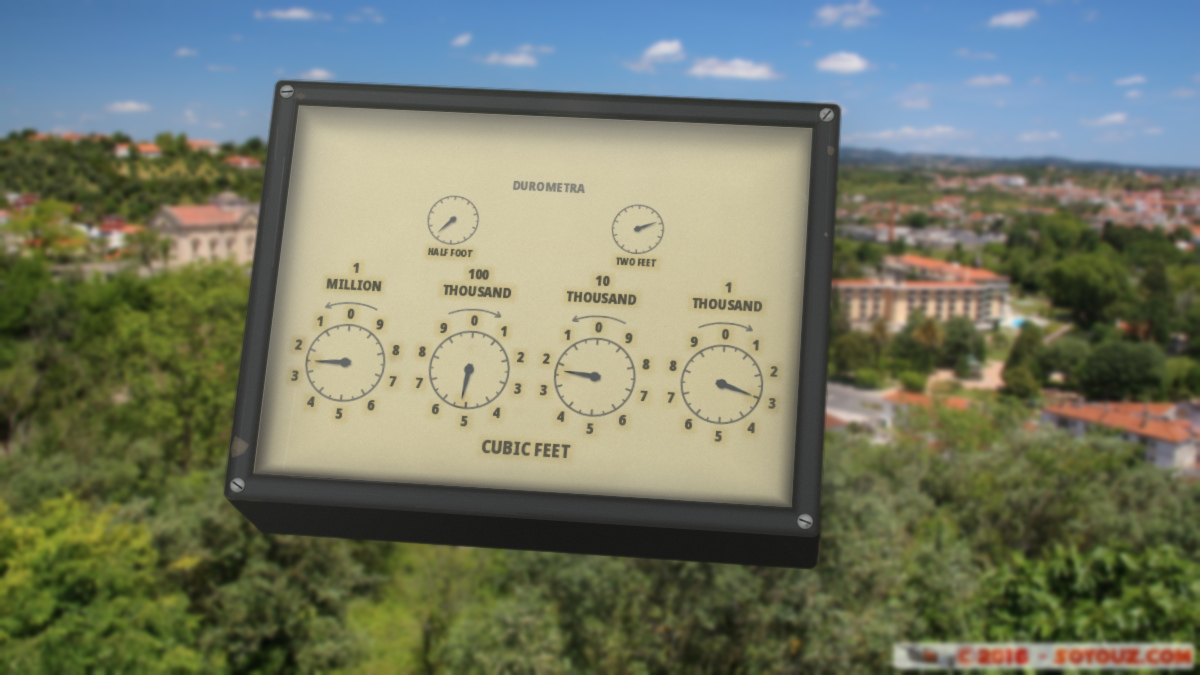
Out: 252300ft³
